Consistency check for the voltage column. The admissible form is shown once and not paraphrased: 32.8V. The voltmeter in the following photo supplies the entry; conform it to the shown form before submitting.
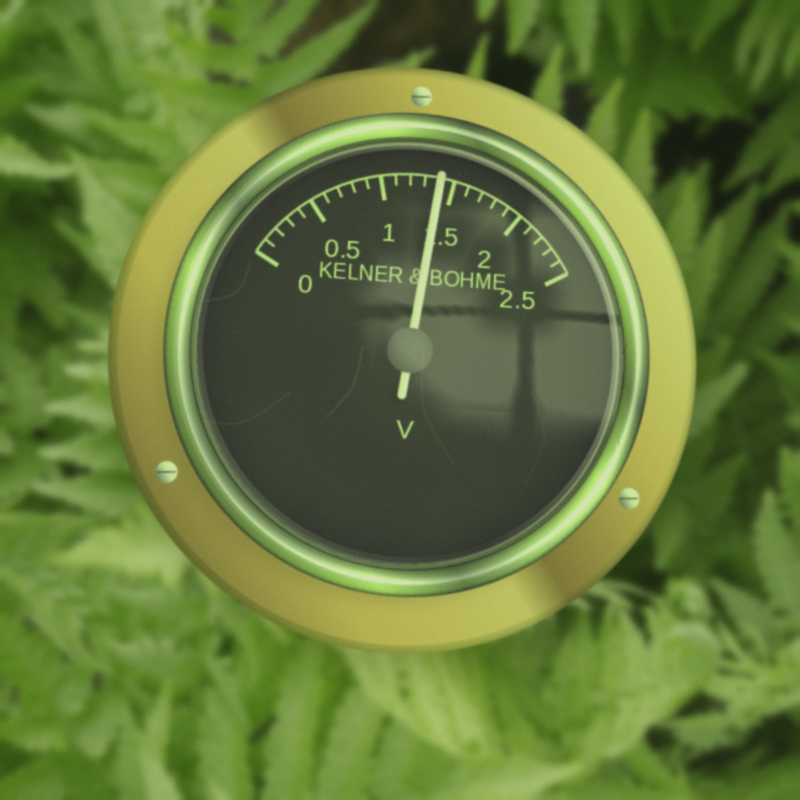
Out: 1.4V
